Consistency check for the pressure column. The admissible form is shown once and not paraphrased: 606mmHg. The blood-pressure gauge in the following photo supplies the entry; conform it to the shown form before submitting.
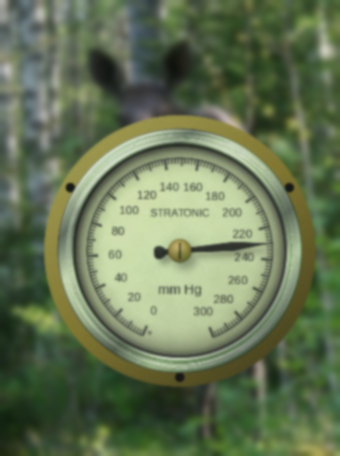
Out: 230mmHg
